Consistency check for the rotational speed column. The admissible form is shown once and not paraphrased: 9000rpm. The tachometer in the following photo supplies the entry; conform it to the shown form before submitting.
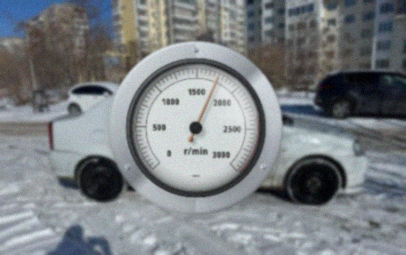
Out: 1750rpm
